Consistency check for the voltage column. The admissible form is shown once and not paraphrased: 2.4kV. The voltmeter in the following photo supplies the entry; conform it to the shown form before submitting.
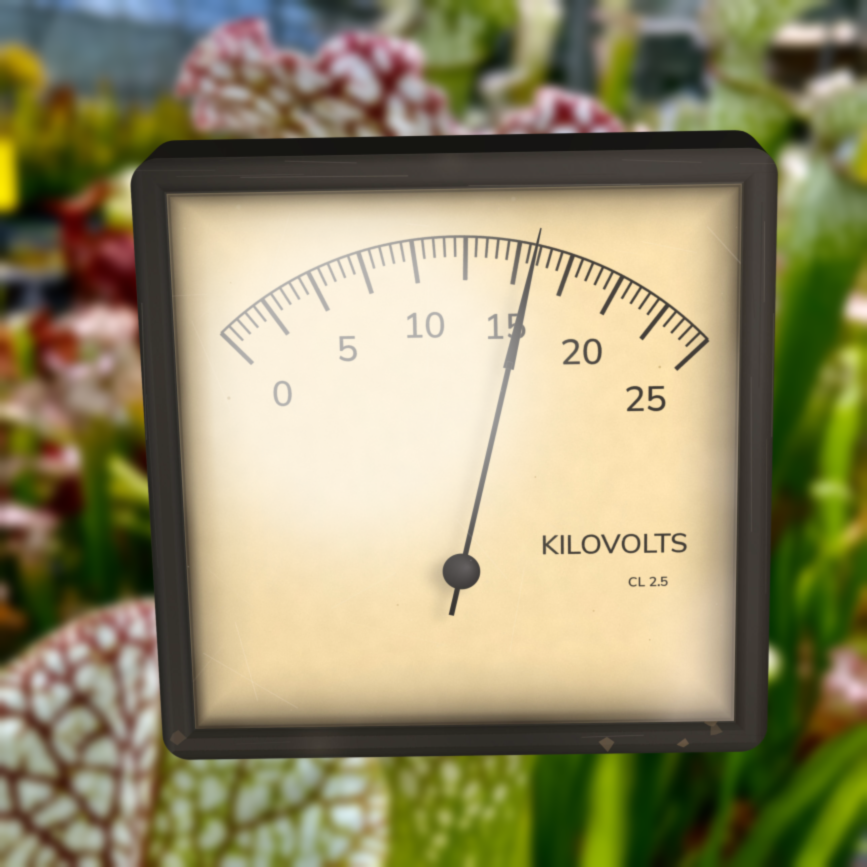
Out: 15.75kV
